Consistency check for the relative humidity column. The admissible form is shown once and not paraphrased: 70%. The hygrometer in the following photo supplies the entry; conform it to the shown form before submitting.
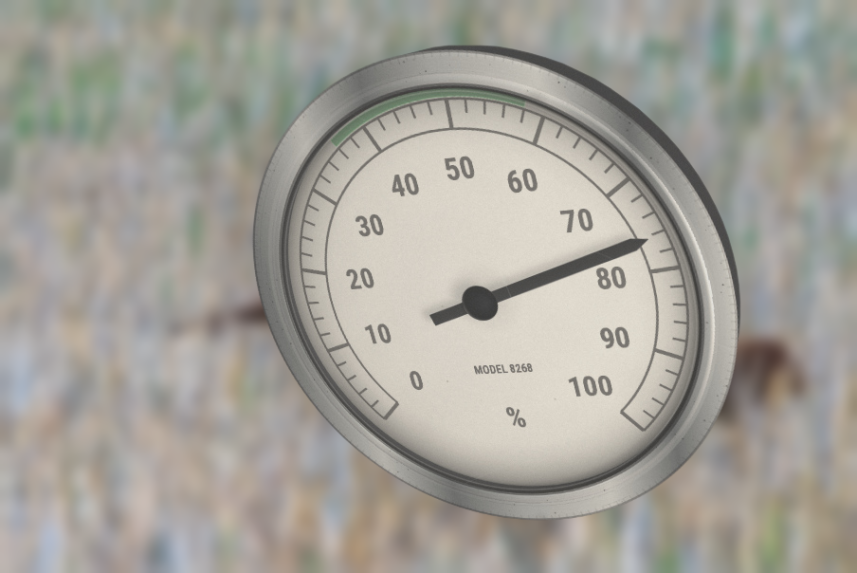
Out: 76%
